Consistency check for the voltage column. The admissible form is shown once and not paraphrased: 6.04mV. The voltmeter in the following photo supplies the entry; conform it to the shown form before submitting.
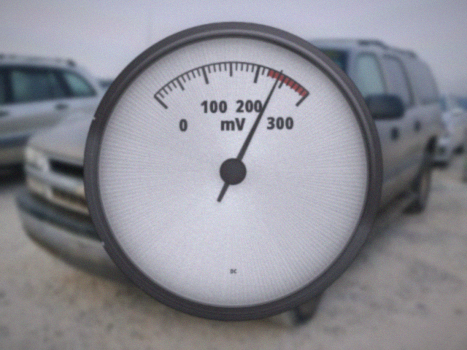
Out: 240mV
